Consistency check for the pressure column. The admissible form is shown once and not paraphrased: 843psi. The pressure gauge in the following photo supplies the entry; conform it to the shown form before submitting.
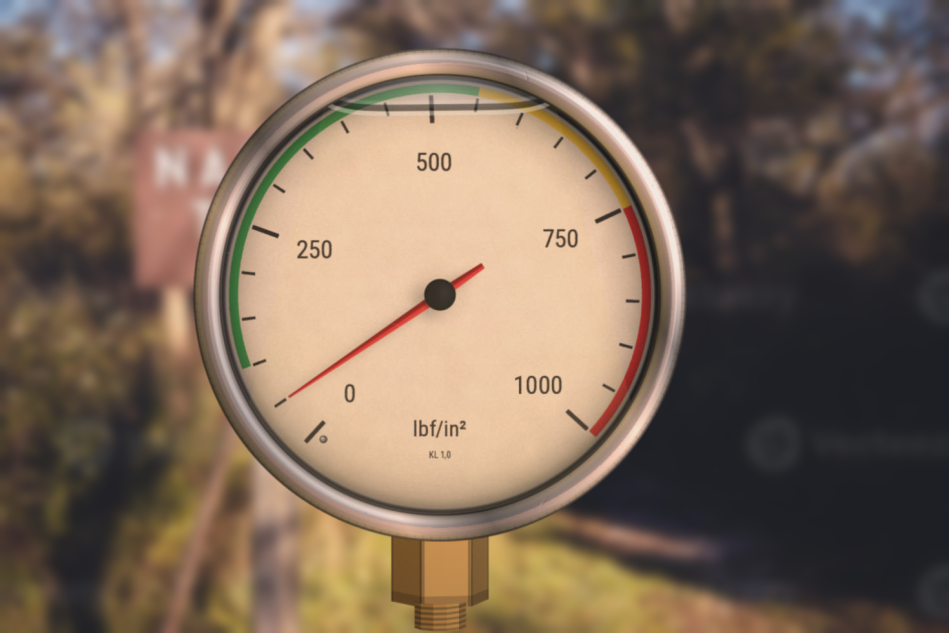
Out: 50psi
